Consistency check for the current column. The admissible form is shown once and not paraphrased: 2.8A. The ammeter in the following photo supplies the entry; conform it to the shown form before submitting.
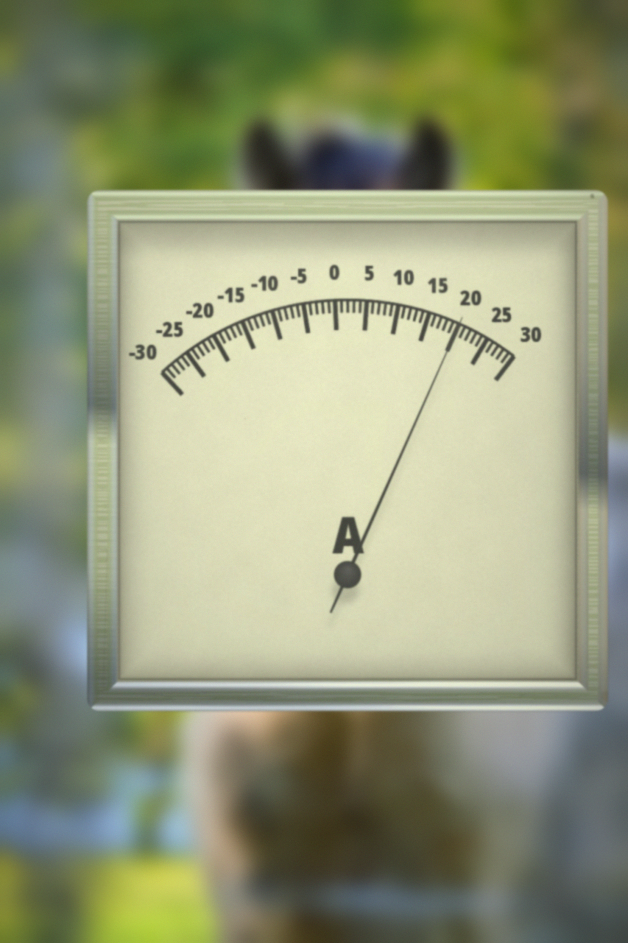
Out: 20A
